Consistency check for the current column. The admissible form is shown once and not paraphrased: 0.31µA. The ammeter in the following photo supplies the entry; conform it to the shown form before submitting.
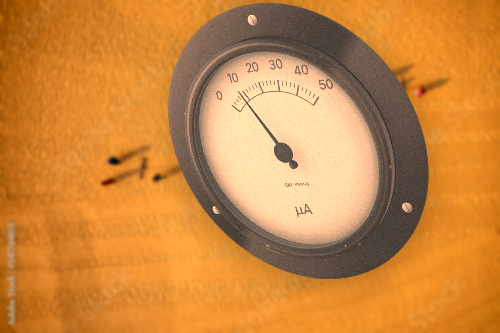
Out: 10µA
